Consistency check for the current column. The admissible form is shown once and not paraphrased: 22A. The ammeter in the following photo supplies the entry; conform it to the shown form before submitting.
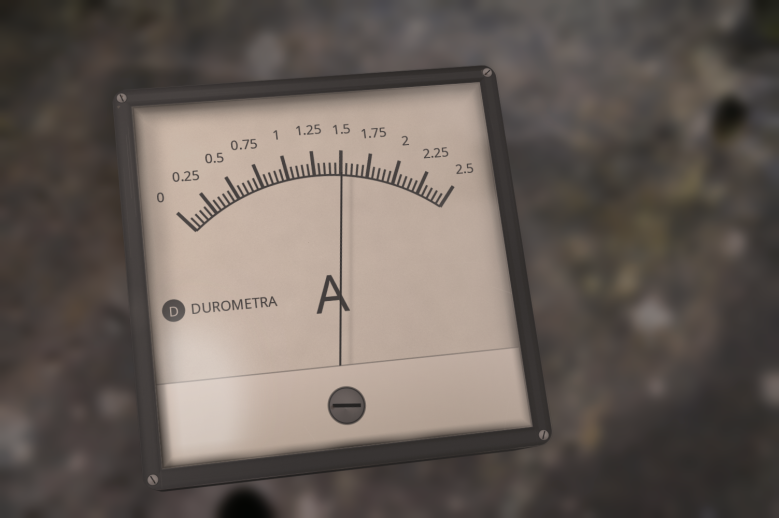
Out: 1.5A
